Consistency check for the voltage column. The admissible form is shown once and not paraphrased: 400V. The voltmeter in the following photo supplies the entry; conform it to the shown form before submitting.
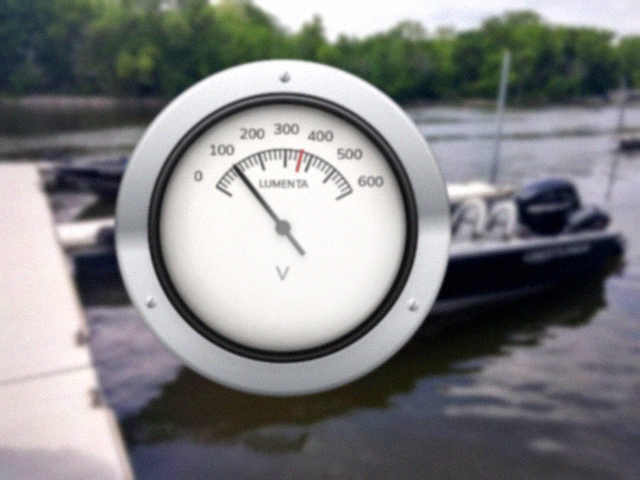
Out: 100V
